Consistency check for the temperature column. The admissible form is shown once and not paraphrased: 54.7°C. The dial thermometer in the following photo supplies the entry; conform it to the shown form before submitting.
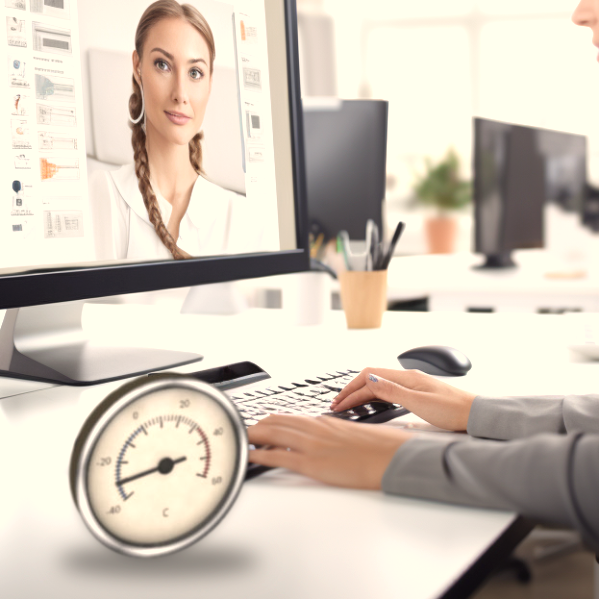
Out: -30°C
